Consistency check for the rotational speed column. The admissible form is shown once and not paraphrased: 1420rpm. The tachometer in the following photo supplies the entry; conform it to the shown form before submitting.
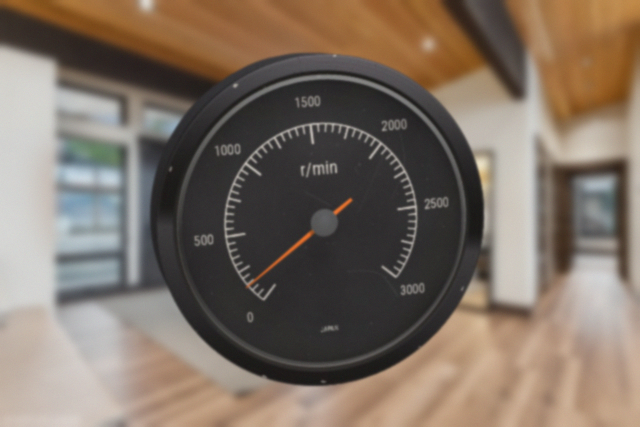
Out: 150rpm
